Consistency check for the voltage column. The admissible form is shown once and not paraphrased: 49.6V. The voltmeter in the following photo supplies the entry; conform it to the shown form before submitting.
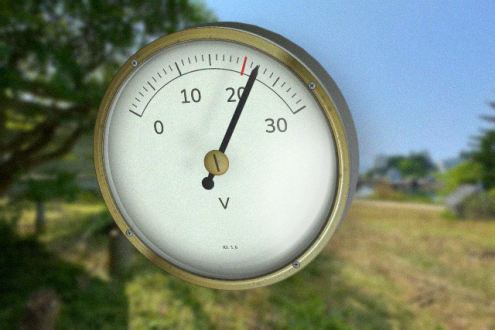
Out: 22V
